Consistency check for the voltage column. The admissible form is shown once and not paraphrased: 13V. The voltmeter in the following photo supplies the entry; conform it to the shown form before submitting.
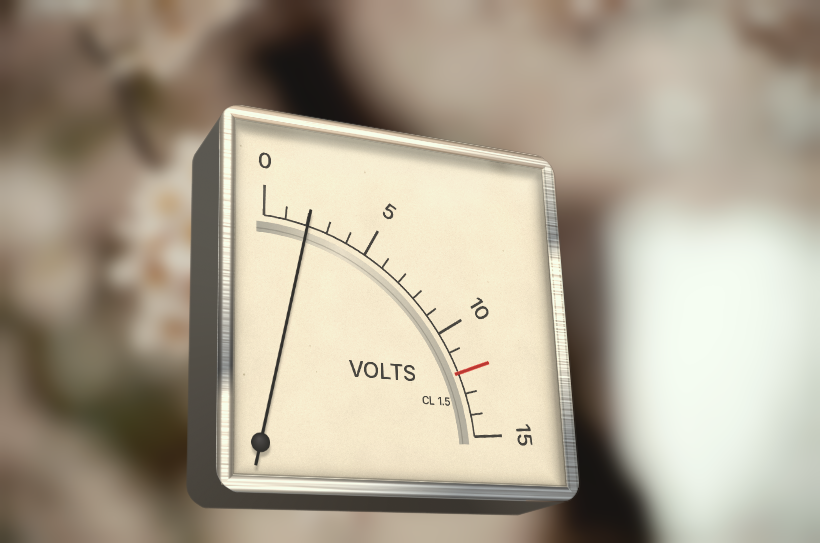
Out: 2V
